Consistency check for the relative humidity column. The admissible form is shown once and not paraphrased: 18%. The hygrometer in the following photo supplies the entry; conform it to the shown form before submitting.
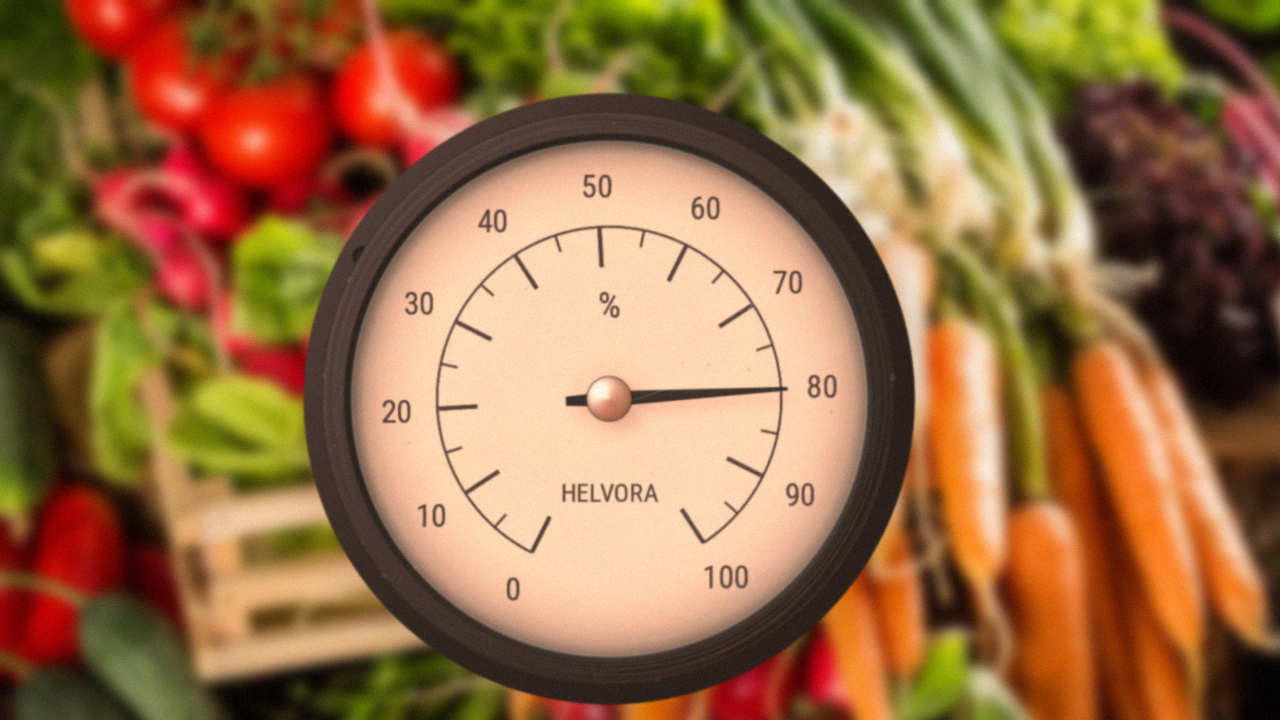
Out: 80%
